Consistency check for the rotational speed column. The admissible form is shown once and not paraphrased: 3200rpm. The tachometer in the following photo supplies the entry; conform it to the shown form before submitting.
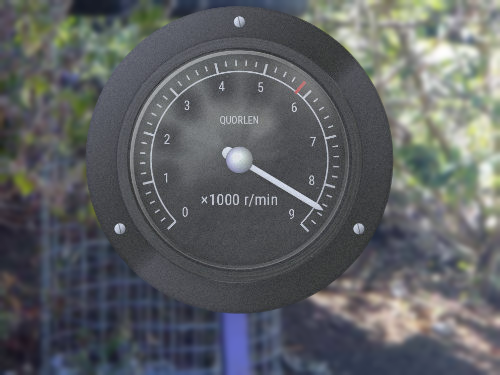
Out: 8500rpm
